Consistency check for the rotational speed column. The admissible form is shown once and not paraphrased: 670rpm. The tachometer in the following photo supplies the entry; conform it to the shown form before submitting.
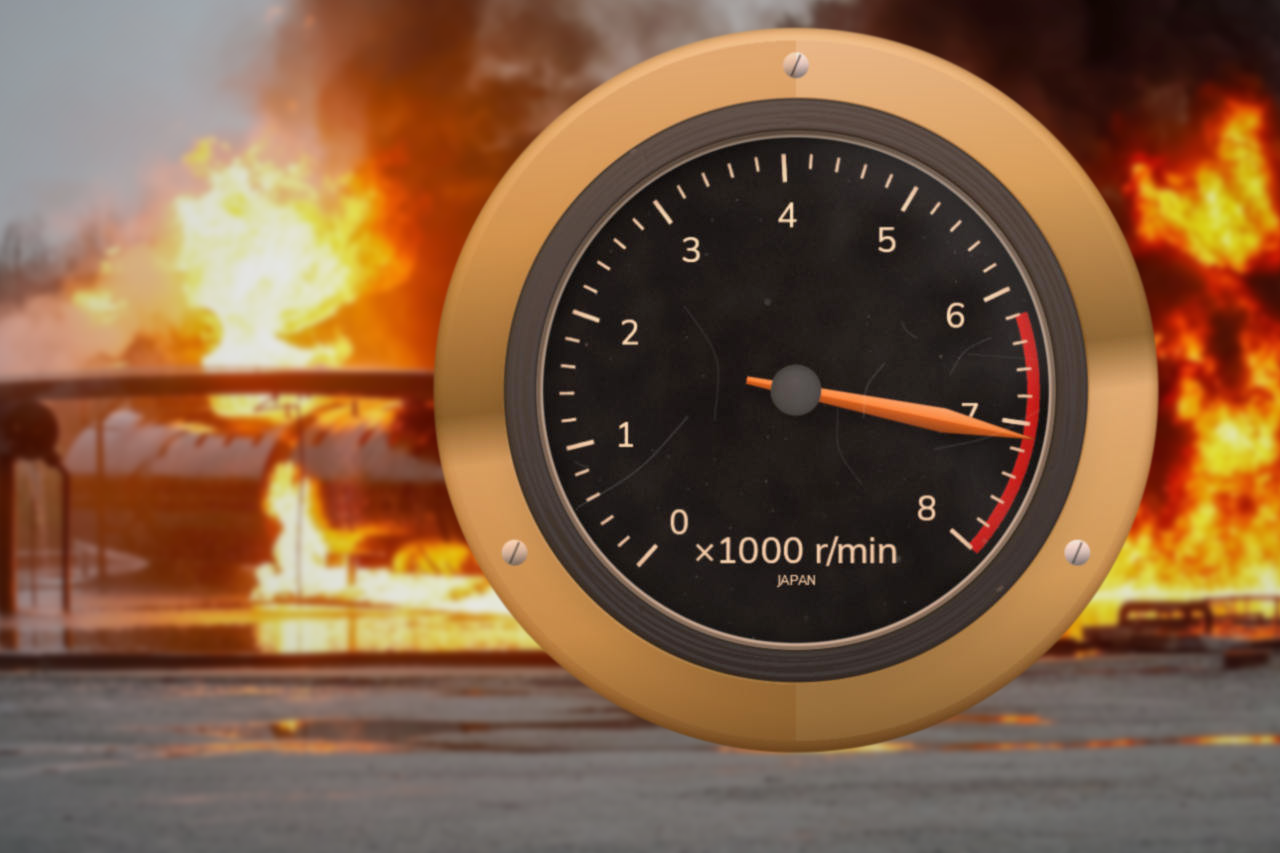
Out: 7100rpm
